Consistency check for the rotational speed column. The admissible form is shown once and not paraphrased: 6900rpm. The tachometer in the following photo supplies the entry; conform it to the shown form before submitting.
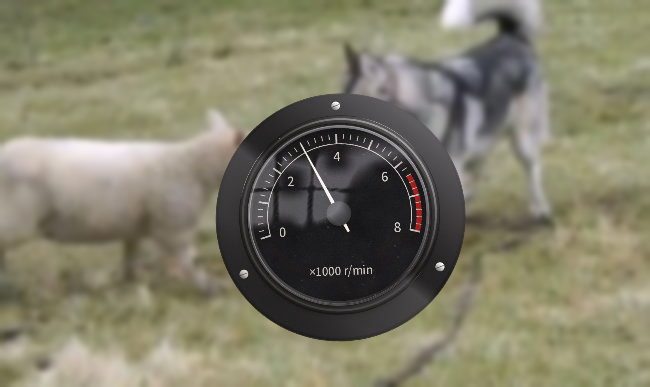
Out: 3000rpm
